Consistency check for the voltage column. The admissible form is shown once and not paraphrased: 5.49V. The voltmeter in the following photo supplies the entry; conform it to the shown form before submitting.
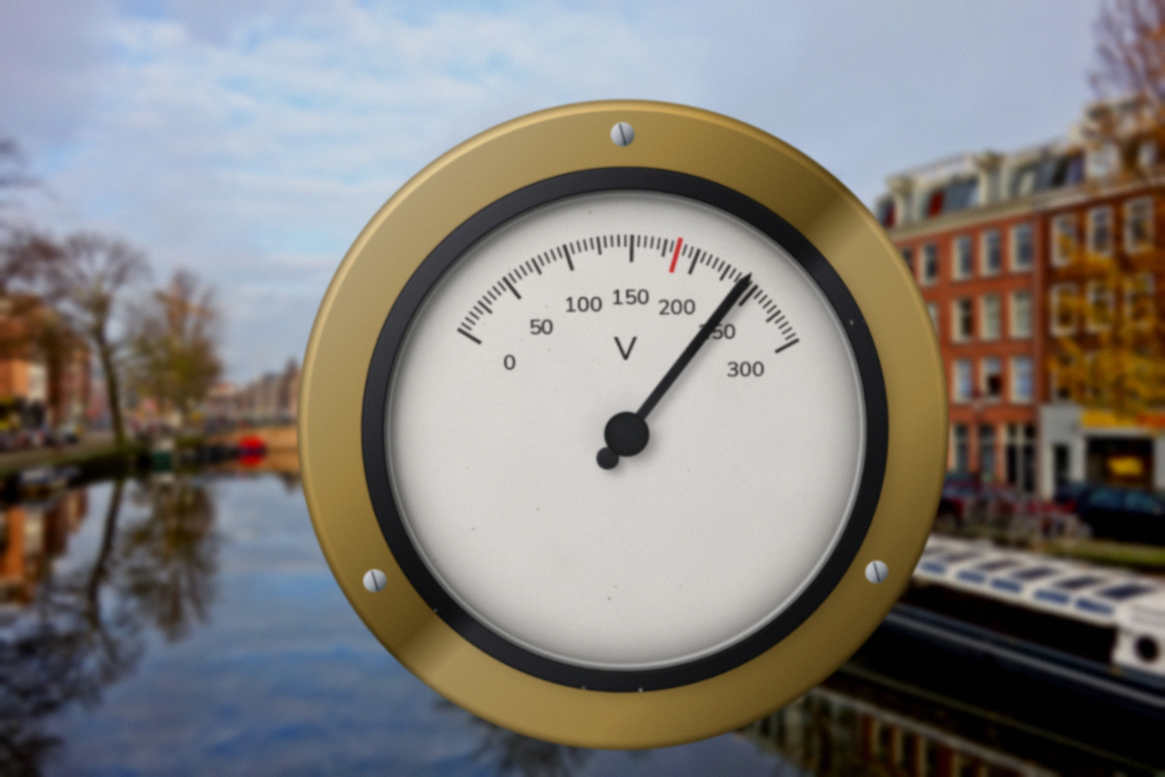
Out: 240V
